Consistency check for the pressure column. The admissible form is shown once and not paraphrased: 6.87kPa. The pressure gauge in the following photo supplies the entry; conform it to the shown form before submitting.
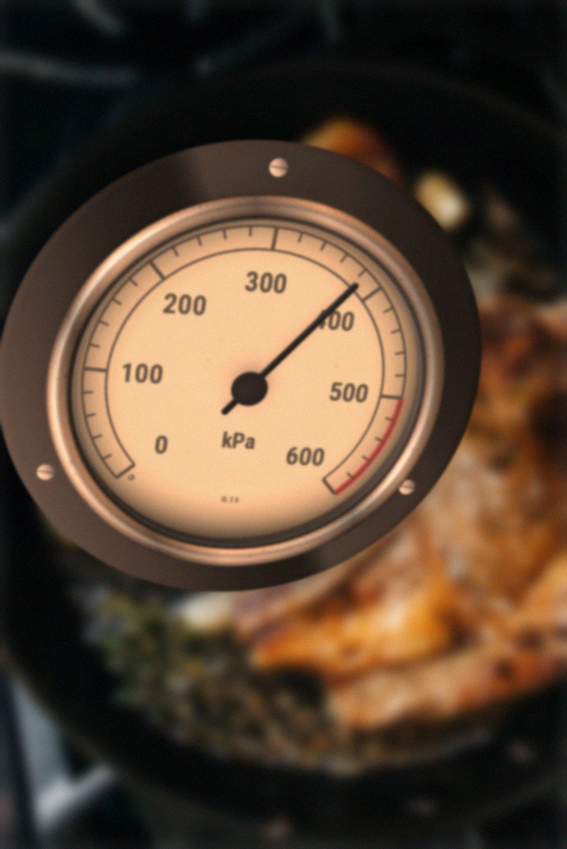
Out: 380kPa
